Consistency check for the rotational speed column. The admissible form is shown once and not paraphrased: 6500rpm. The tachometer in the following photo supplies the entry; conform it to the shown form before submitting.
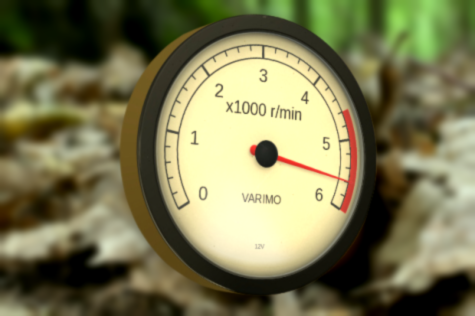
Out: 5600rpm
